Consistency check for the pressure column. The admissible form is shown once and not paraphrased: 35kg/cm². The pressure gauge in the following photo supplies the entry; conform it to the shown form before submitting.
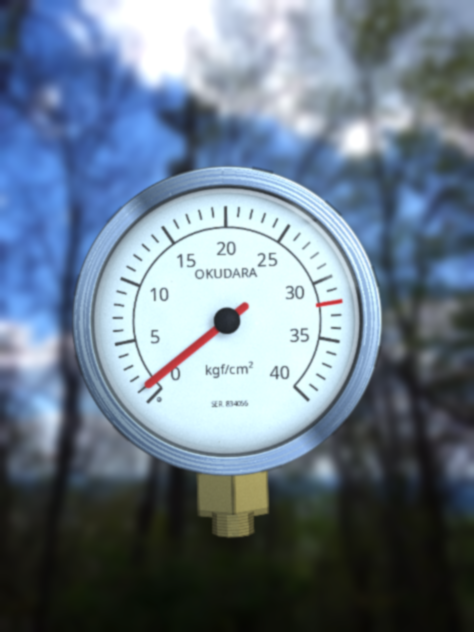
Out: 1kg/cm²
